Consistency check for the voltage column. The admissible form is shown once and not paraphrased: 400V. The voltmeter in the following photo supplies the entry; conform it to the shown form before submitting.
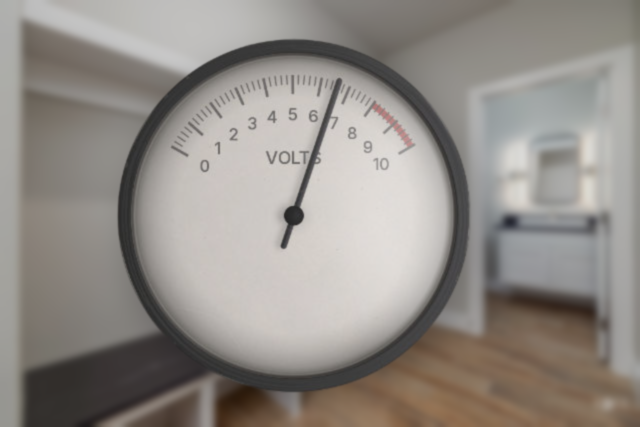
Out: 6.6V
